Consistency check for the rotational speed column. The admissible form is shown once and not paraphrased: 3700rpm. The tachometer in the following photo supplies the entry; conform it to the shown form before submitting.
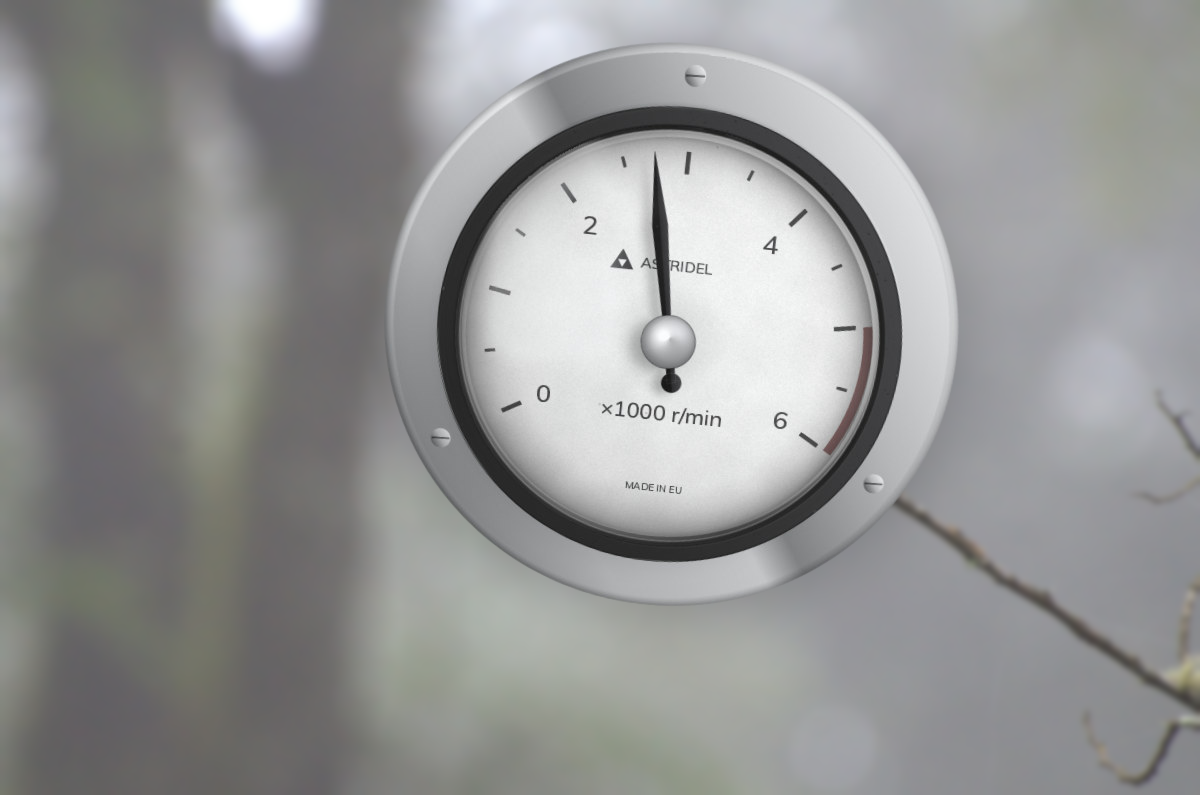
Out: 2750rpm
